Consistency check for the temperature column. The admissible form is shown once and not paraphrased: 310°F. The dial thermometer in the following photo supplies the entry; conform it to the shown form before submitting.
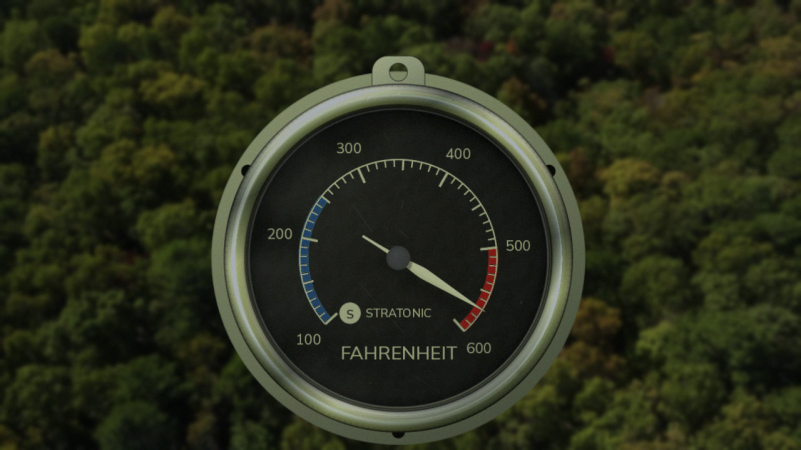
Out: 570°F
